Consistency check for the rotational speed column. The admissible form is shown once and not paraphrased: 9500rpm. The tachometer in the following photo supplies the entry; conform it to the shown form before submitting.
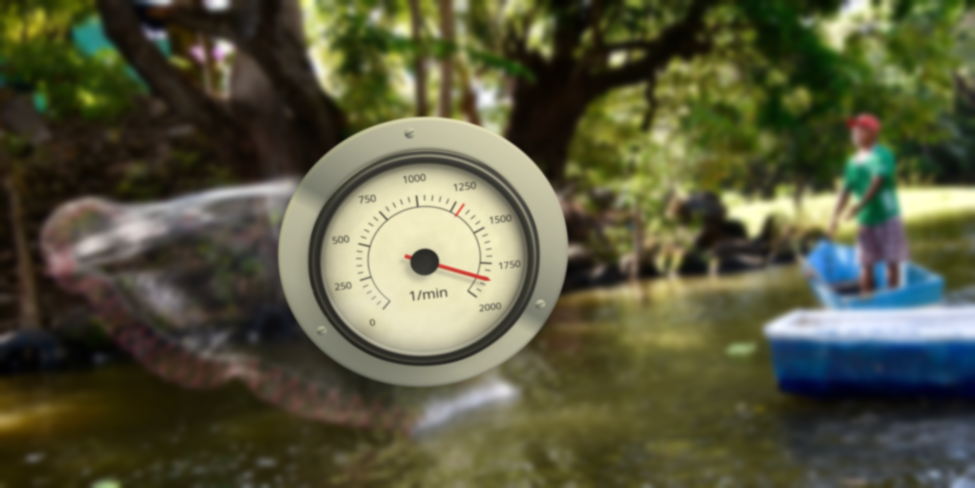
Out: 1850rpm
